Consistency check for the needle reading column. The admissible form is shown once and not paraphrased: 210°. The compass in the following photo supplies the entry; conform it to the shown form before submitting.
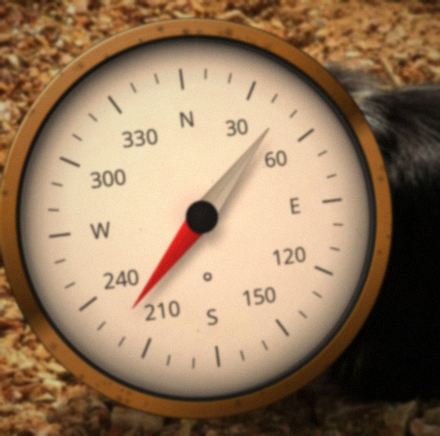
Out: 225°
